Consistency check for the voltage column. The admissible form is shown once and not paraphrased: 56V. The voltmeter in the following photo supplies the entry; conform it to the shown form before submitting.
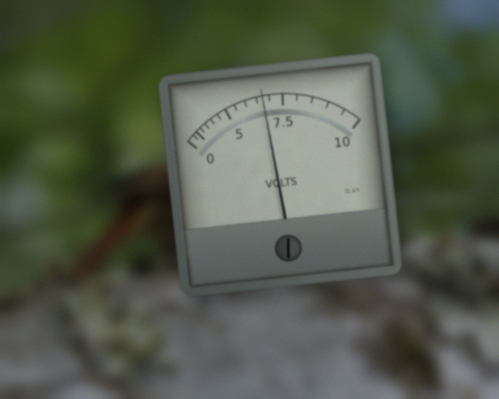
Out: 6.75V
